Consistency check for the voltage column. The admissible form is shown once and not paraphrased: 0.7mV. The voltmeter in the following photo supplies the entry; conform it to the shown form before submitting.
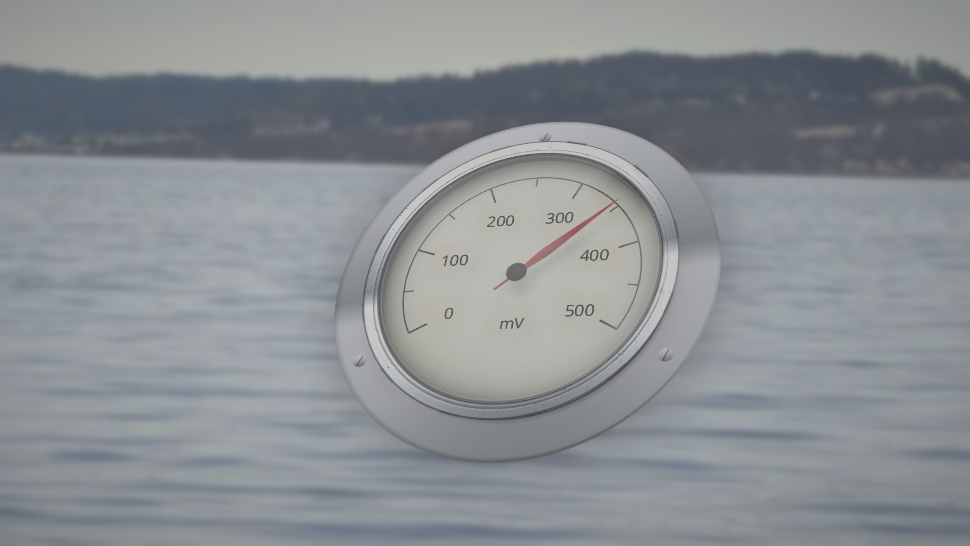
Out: 350mV
